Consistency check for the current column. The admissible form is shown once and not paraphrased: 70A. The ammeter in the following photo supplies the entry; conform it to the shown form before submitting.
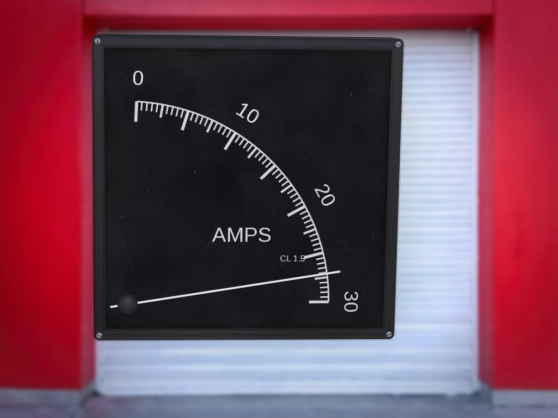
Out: 27A
